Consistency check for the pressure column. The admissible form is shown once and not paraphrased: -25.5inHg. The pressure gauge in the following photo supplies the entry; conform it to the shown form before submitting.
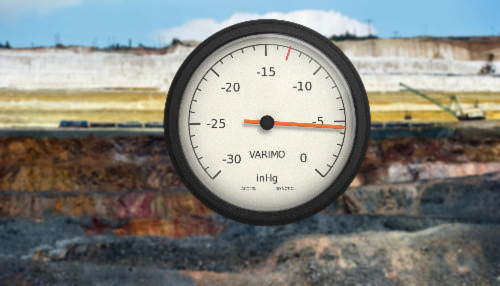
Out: -4.5inHg
